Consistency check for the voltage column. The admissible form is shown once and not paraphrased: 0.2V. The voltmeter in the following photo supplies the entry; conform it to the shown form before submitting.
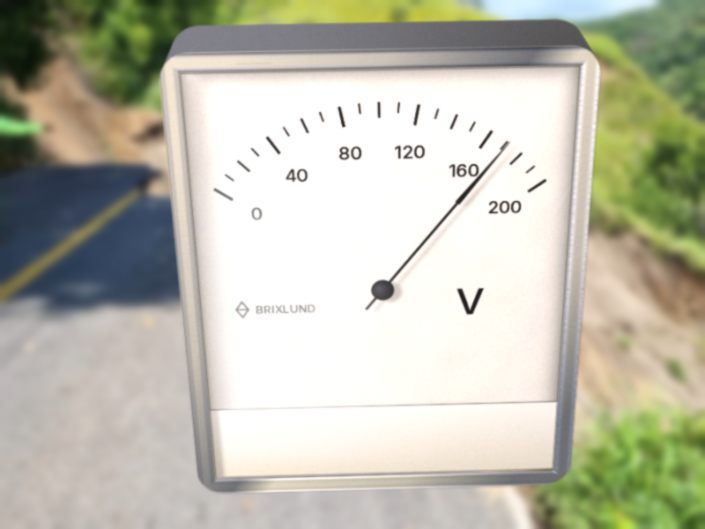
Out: 170V
